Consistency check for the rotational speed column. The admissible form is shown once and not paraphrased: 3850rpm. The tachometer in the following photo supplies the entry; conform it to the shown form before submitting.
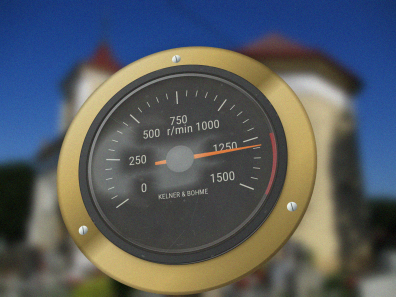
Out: 1300rpm
